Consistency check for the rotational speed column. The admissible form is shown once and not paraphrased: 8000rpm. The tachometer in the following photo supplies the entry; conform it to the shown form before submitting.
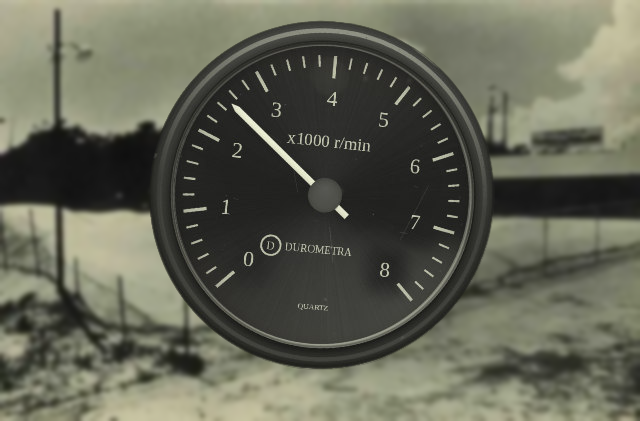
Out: 2500rpm
